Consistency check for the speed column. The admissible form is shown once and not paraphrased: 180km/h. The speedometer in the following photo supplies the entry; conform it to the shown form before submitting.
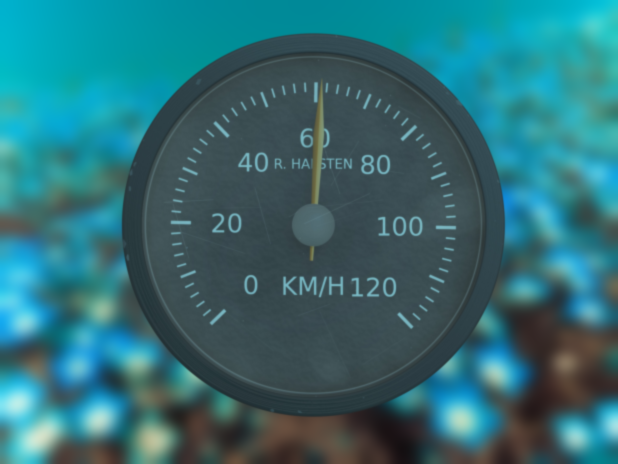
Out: 61km/h
